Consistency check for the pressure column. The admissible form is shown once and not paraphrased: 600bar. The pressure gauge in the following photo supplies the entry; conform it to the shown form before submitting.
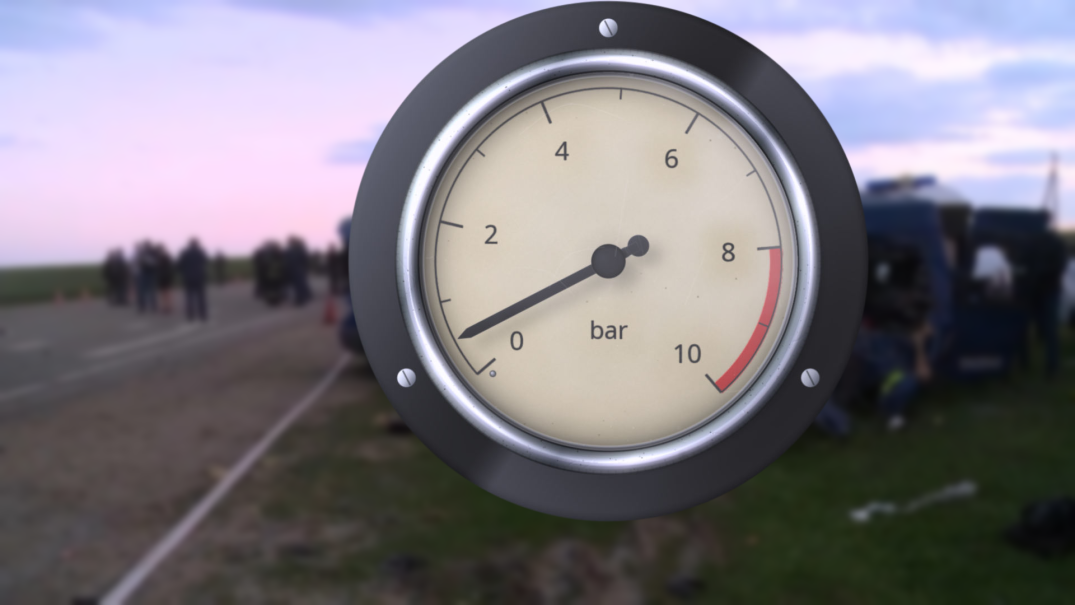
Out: 0.5bar
